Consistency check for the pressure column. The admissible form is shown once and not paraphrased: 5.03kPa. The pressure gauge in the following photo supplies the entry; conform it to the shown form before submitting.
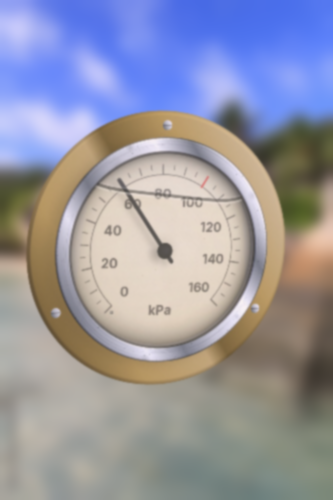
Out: 60kPa
